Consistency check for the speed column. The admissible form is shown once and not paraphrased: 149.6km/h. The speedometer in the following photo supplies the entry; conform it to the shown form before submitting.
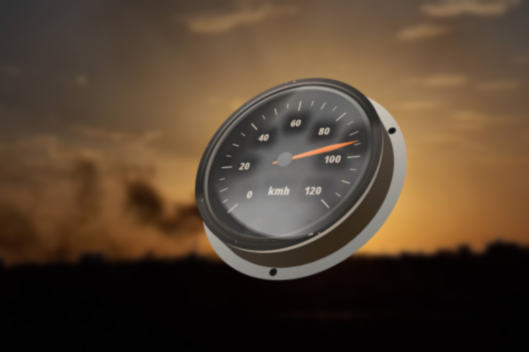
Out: 95km/h
